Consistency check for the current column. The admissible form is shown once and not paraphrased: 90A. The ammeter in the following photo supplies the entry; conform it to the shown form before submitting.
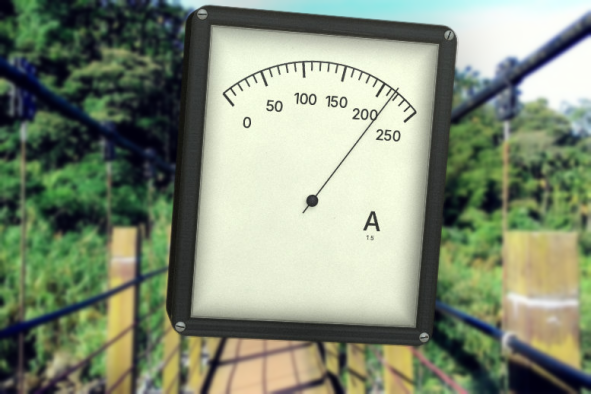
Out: 215A
